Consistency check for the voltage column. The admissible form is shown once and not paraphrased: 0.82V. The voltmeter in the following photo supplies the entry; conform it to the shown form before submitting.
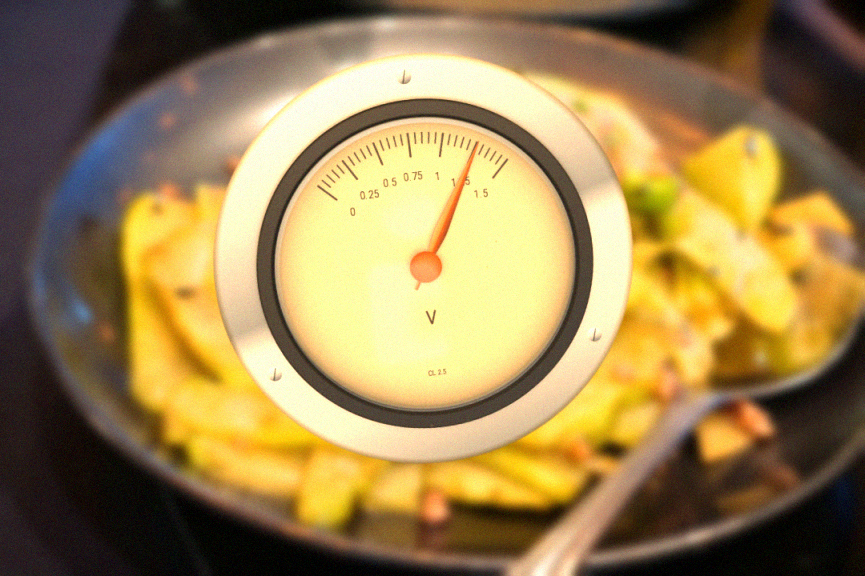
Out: 1.25V
